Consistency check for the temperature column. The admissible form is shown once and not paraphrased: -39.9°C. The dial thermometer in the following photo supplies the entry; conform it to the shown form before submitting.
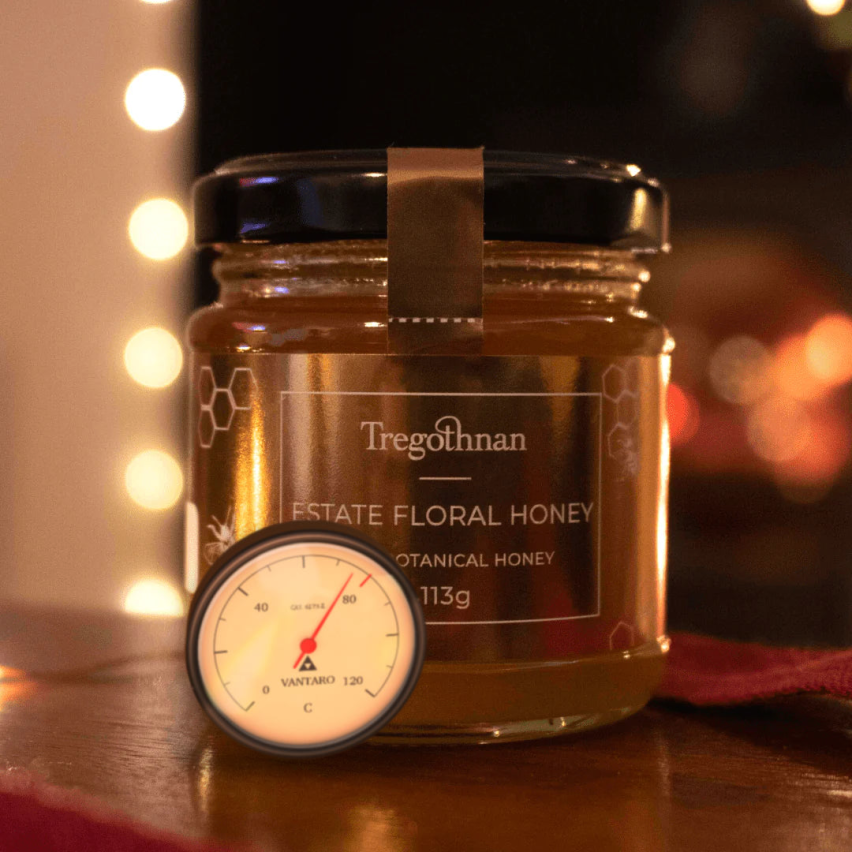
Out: 75°C
